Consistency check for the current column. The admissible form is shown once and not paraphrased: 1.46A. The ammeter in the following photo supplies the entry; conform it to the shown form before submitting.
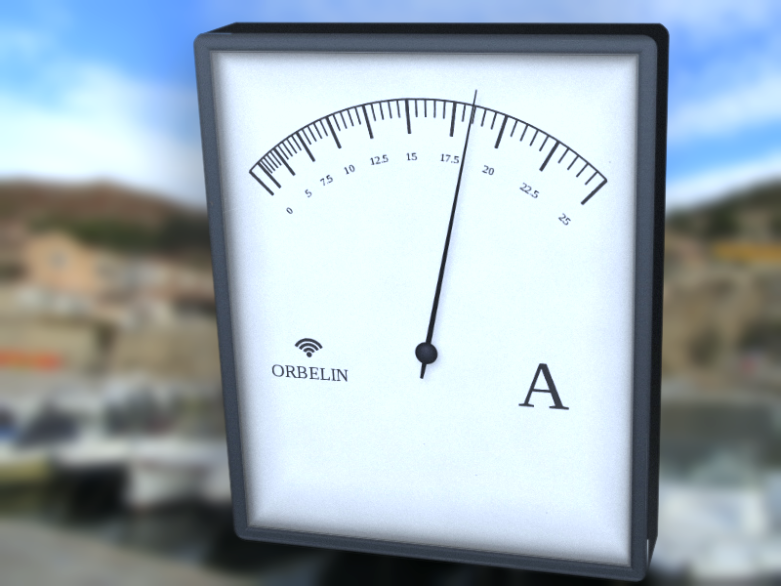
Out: 18.5A
